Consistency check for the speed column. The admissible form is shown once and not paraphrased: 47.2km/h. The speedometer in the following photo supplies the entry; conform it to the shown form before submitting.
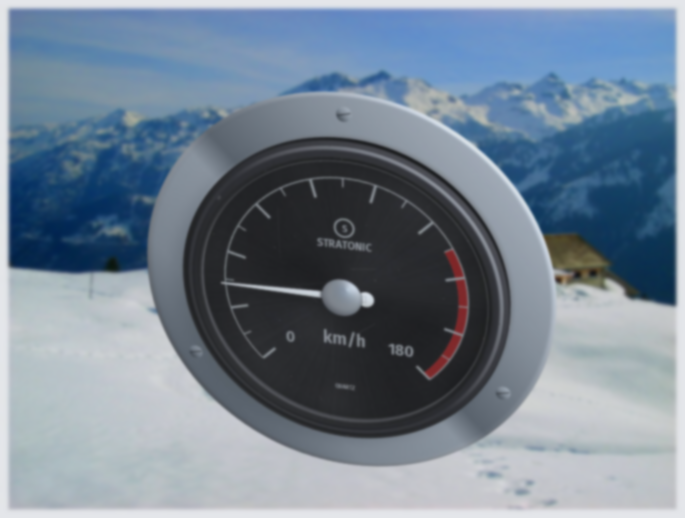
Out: 30km/h
